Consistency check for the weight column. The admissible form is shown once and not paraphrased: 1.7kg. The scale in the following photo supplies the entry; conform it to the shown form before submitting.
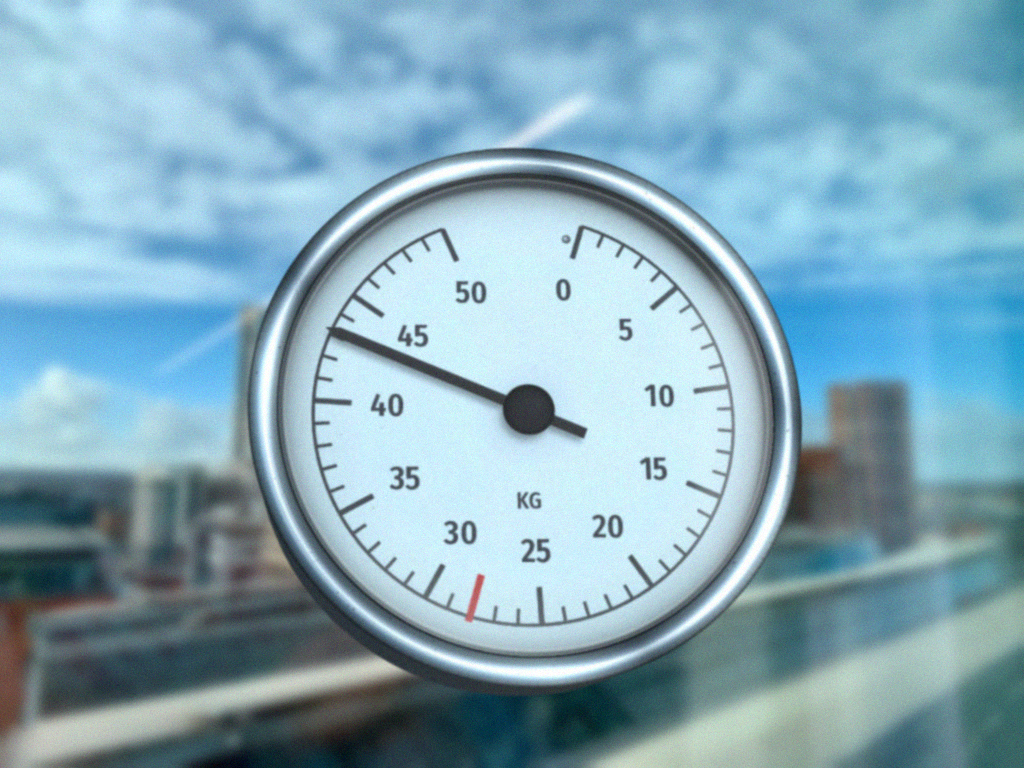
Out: 43kg
